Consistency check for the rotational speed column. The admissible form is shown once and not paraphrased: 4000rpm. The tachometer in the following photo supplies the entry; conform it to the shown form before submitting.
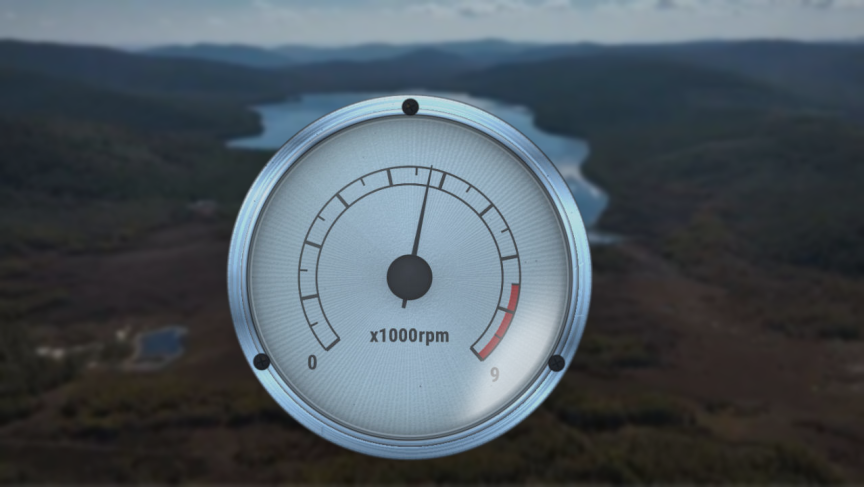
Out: 4750rpm
